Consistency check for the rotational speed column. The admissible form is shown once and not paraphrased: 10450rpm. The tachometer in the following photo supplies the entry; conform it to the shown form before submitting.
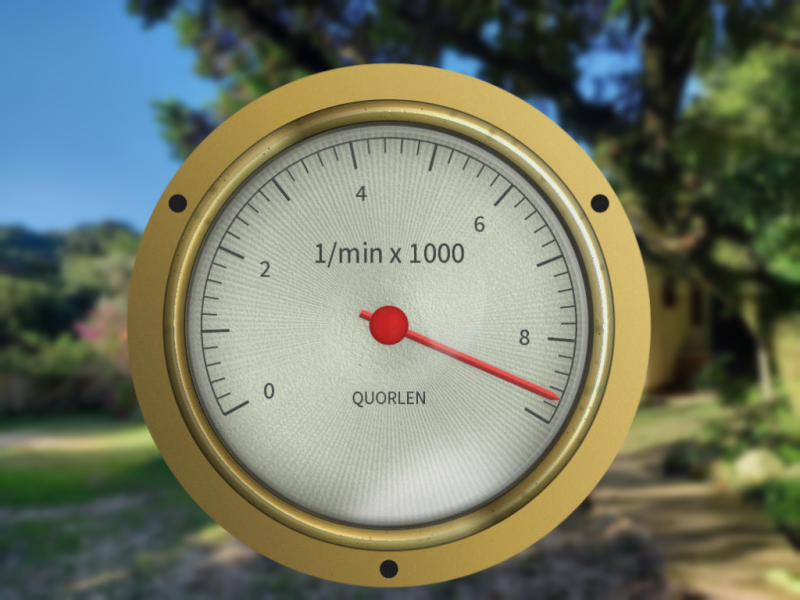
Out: 8700rpm
